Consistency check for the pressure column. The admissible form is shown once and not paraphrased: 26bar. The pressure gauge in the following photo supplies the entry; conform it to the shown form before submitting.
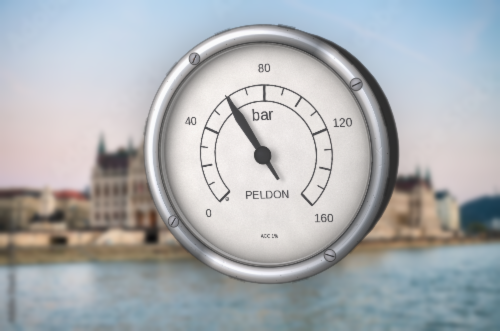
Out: 60bar
